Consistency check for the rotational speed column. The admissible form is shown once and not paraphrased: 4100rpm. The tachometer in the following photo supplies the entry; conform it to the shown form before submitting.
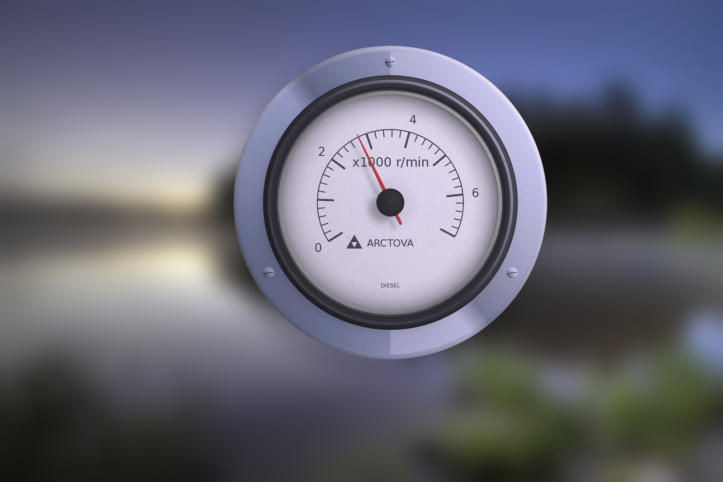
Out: 2800rpm
